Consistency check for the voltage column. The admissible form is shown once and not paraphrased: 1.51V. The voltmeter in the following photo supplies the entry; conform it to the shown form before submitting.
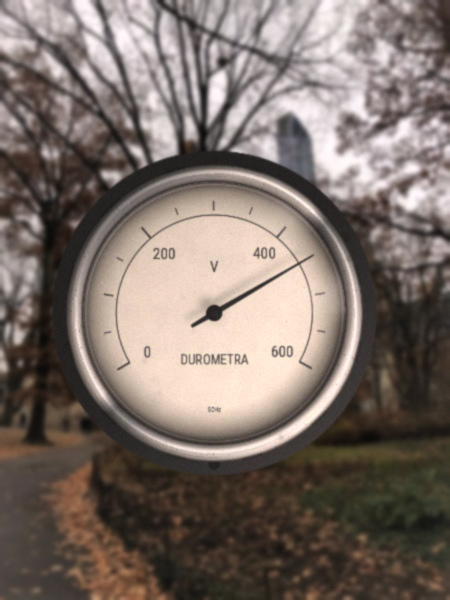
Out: 450V
